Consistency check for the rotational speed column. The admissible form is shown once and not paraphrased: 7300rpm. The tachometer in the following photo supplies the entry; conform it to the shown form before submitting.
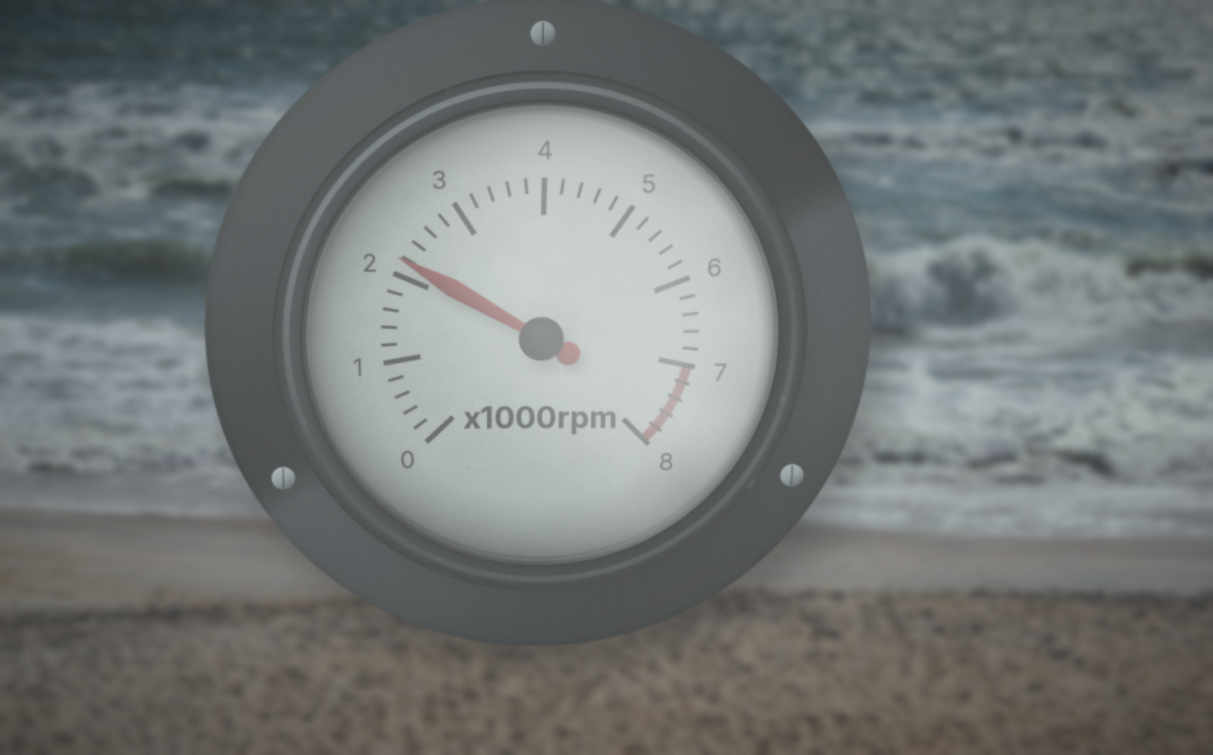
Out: 2200rpm
